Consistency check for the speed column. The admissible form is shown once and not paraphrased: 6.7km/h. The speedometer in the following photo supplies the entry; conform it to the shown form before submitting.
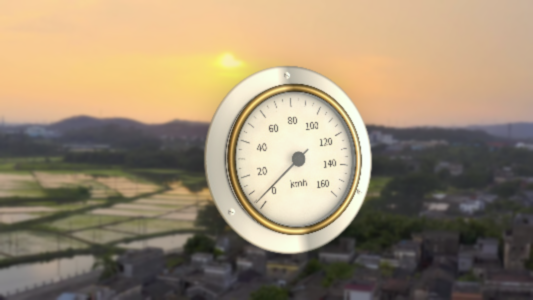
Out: 5km/h
